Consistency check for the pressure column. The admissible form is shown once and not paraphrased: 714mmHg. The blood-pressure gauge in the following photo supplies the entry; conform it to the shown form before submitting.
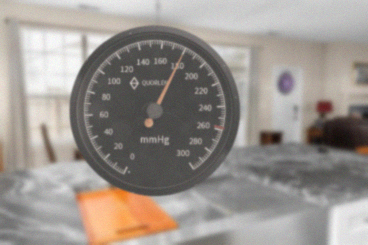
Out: 180mmHg
